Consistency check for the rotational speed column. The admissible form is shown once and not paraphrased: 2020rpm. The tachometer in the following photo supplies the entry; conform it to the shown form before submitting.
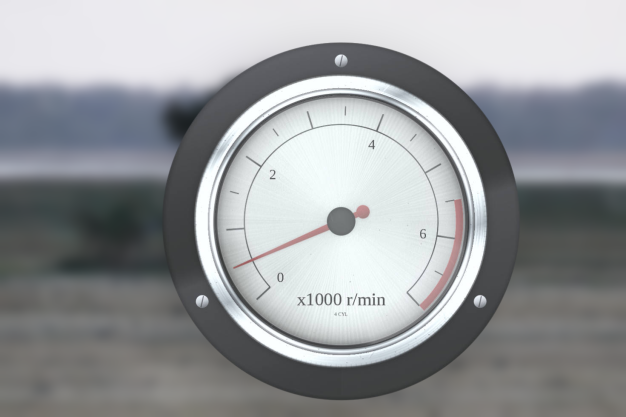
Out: 500rpm
